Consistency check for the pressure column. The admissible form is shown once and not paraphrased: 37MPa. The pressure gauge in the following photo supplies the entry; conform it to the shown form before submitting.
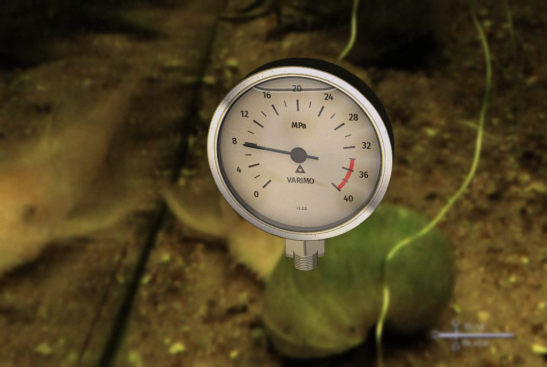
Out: 8MPa
